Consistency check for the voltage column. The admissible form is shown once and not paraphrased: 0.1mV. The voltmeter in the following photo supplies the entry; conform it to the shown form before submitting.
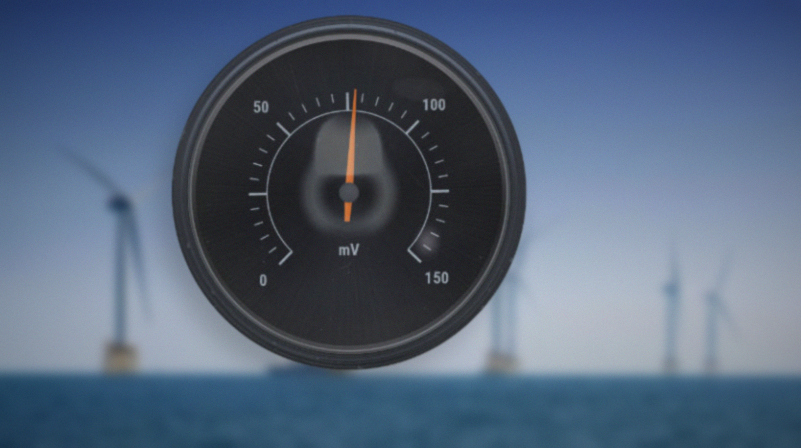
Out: 77.5mV
